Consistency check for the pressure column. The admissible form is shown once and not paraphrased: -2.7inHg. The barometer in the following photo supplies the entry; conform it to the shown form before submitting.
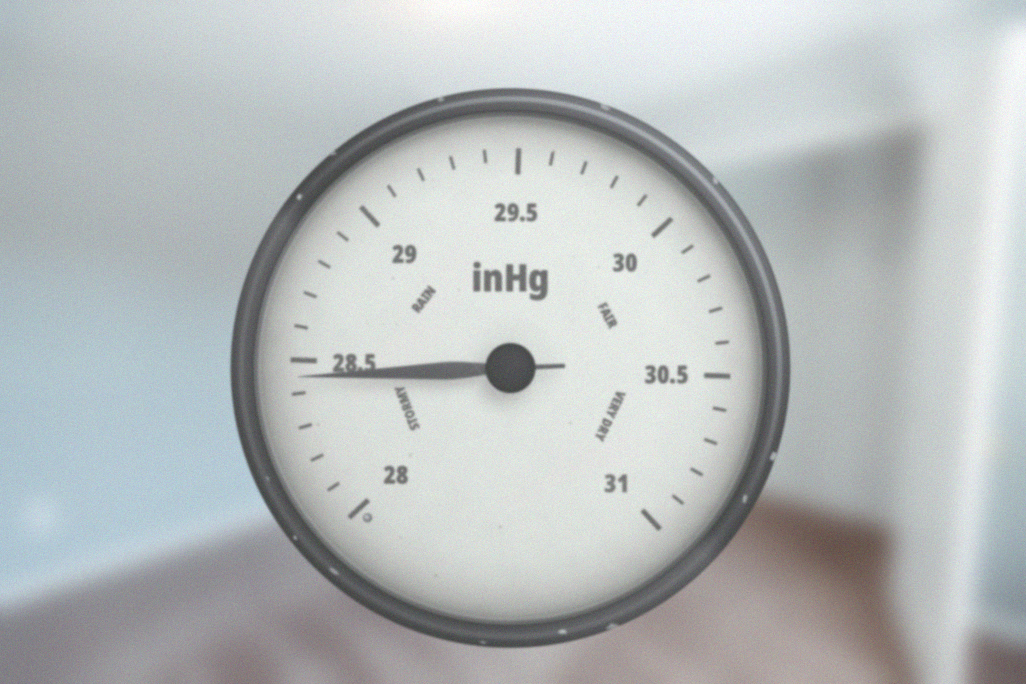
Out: 28.45inHg
